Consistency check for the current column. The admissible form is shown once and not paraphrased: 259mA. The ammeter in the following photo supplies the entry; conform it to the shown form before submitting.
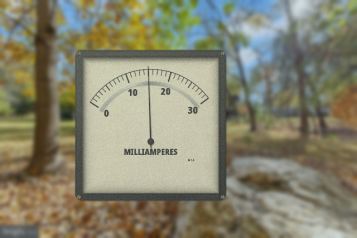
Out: 15mA
